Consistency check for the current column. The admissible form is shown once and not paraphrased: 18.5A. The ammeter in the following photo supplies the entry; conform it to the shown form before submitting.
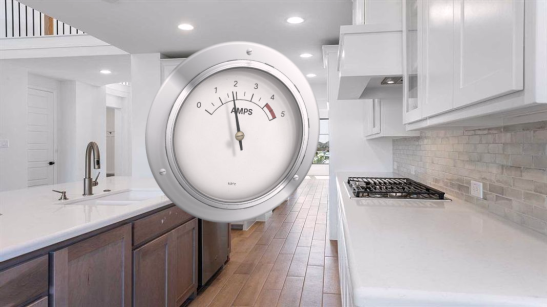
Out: 1.75A
